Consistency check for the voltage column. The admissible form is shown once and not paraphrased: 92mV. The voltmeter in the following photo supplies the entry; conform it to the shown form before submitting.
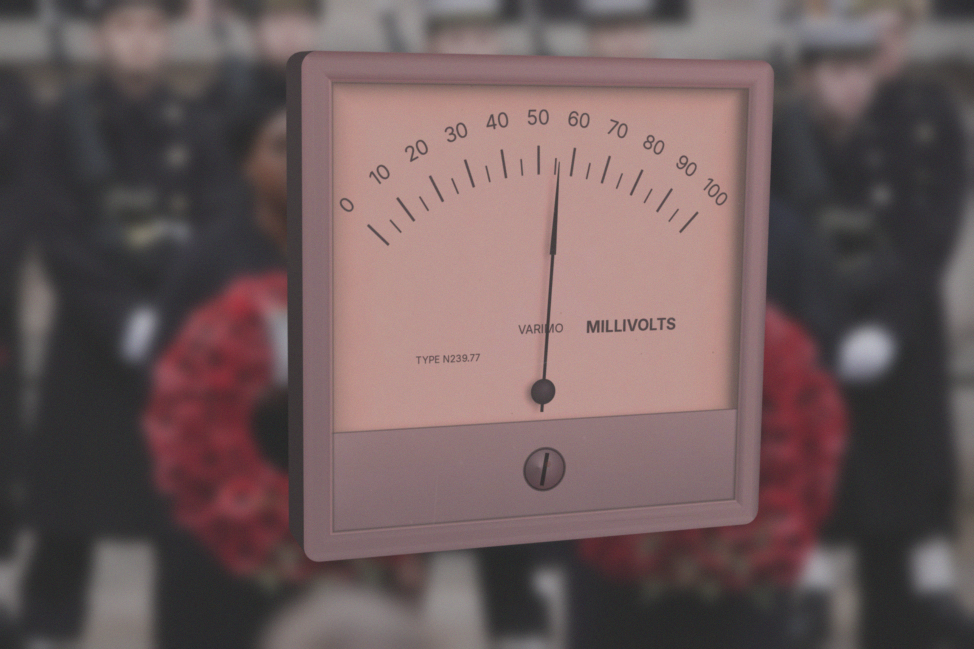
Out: 55mV
